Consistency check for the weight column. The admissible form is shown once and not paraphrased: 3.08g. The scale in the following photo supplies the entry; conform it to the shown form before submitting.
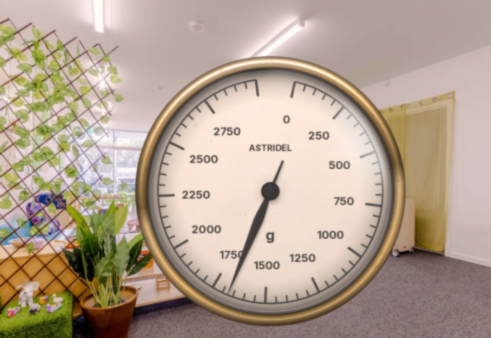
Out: 1675g
